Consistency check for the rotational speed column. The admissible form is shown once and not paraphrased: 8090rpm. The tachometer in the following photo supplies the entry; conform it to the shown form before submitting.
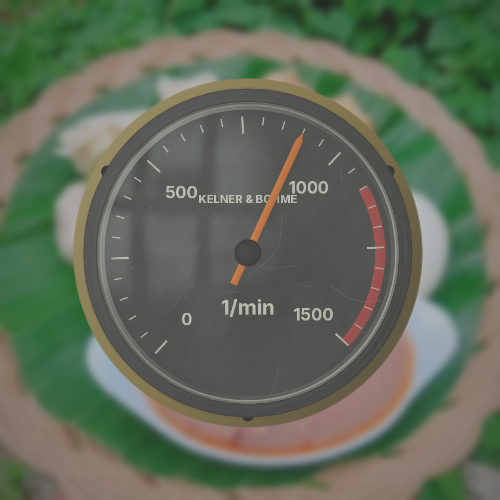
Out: 900rpm
